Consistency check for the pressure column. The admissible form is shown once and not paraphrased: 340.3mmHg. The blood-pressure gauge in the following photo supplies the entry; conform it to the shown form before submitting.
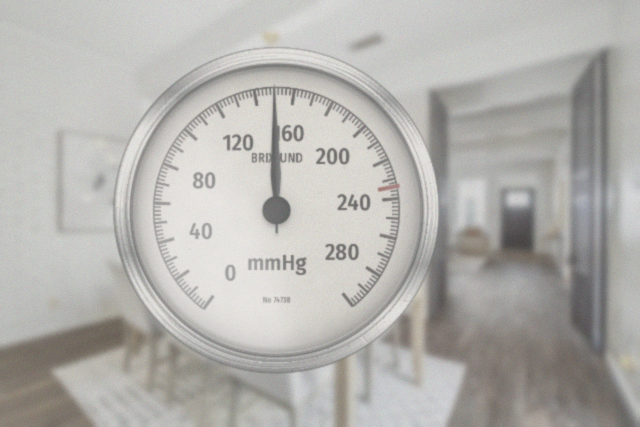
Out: 150mmHg
